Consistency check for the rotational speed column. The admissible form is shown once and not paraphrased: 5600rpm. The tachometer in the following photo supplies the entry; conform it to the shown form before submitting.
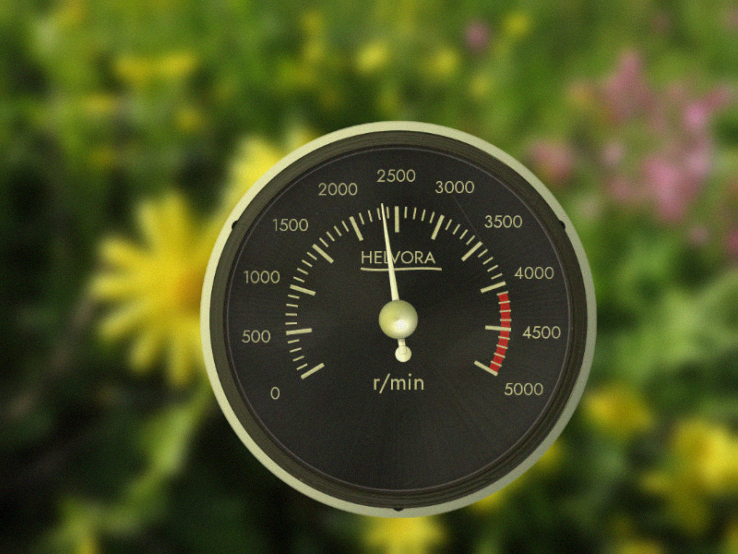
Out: 2350rpm
